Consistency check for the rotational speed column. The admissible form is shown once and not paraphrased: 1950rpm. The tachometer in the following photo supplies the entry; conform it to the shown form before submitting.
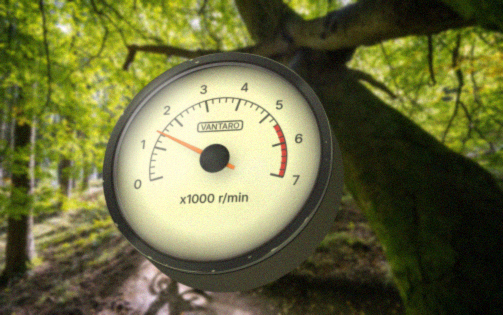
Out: 1400rpm
